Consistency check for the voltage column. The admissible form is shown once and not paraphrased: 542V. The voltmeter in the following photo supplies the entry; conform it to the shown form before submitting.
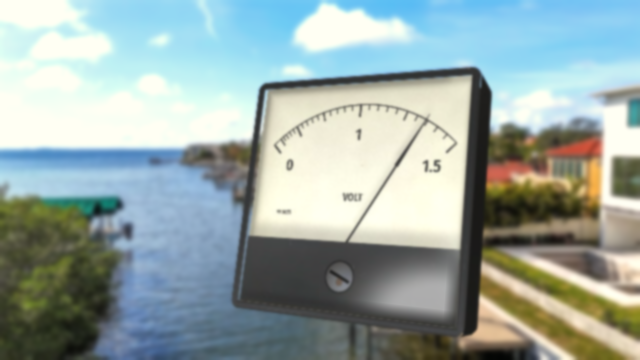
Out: 1.35V
